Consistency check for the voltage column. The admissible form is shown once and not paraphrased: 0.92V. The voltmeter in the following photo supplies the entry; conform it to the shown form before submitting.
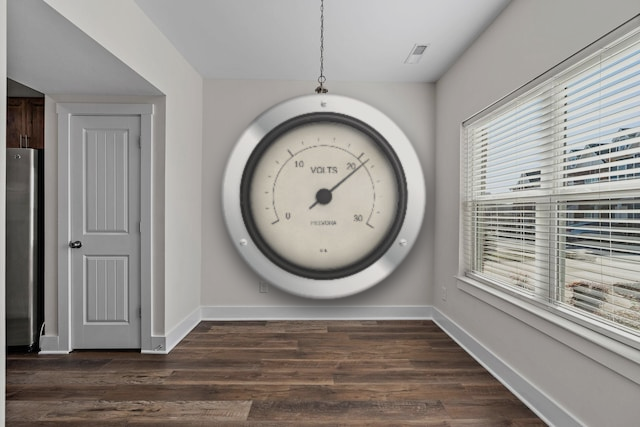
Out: 21V
